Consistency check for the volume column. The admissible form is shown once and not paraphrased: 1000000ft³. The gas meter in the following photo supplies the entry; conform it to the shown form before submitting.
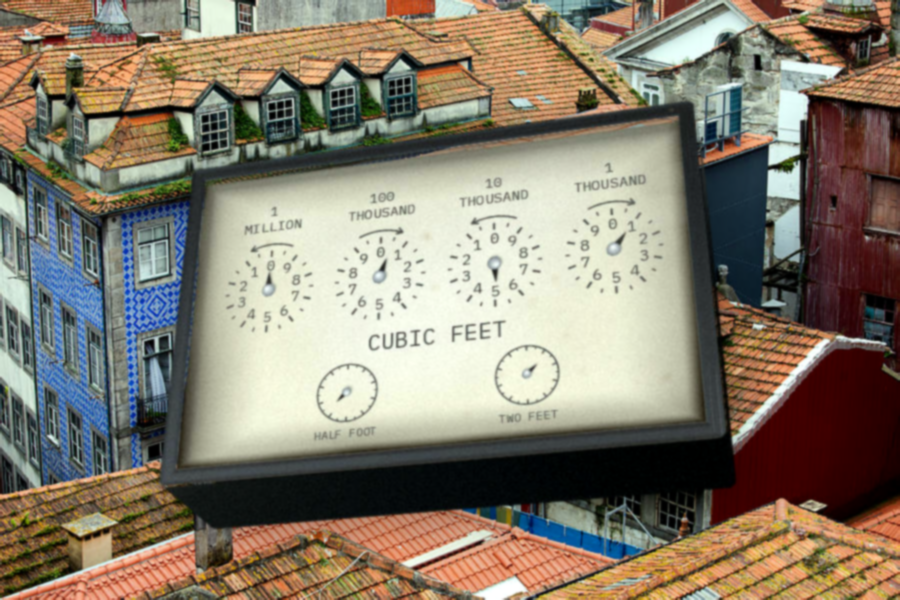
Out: 5100ft³
